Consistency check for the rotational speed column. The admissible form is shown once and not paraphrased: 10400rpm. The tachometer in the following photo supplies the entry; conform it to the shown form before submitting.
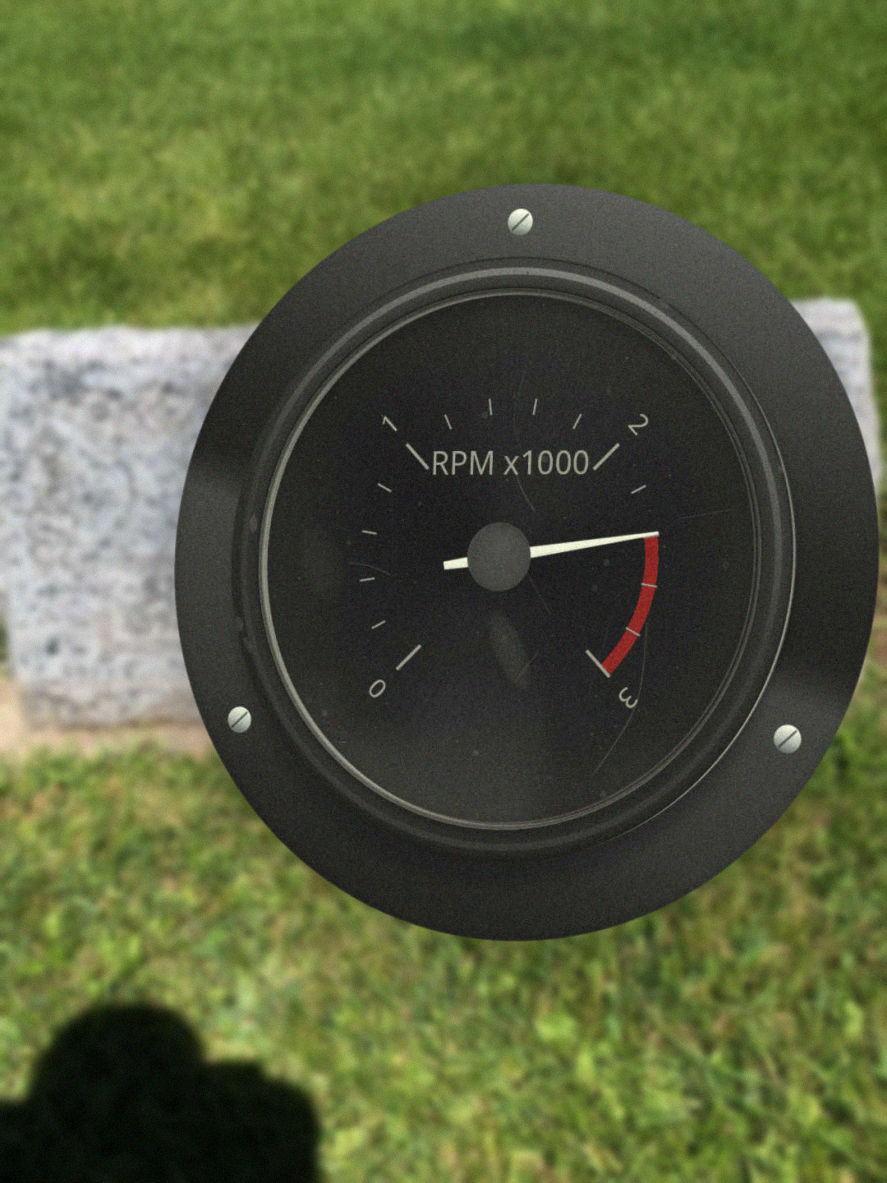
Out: 2400rpm
